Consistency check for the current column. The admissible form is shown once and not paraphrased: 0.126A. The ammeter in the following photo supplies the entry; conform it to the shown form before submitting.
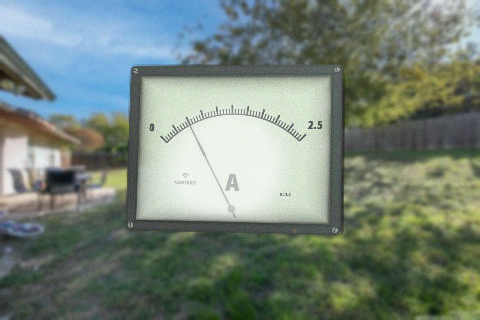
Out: 0.5A
